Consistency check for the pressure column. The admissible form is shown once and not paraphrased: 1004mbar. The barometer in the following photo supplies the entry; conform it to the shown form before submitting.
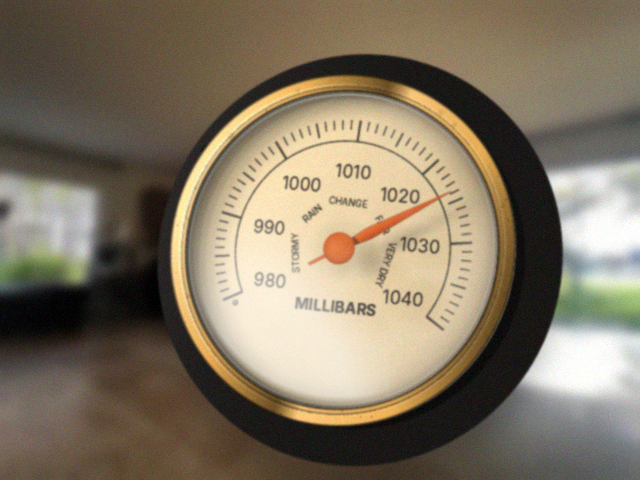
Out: 1024mbar
